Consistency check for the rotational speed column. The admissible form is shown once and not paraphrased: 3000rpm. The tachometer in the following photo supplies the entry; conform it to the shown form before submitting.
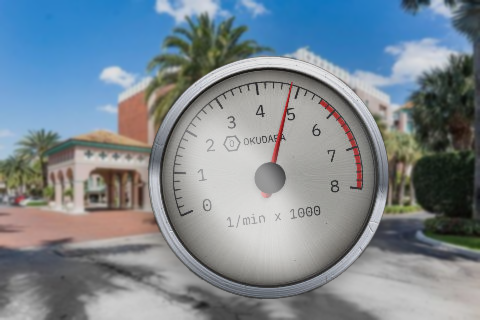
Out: 4800rpm
